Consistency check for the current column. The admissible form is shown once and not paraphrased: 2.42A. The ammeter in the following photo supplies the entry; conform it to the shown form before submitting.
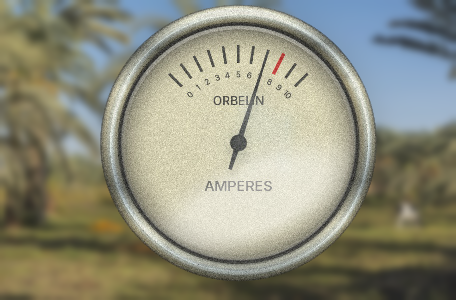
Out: 7A
